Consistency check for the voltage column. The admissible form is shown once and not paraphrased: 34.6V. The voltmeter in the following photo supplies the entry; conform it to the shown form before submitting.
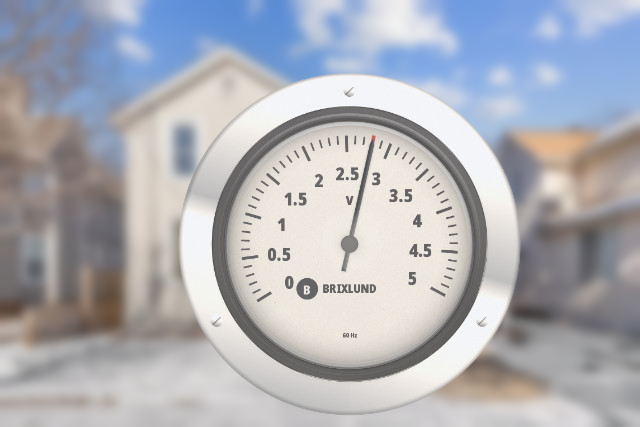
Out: 2.8V
